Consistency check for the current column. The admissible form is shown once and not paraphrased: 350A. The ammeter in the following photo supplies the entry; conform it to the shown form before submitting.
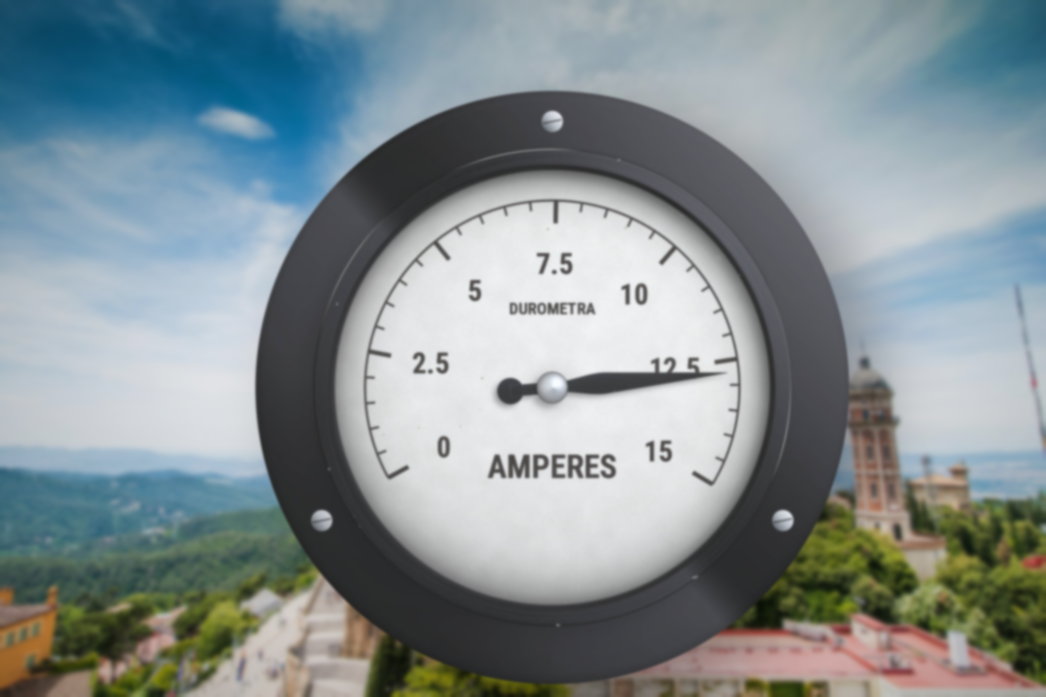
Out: 12.75A
